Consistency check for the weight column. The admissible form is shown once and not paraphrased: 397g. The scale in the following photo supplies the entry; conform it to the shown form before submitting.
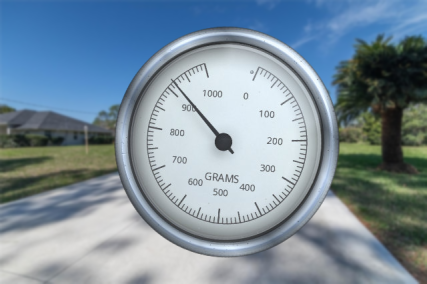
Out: 920g
